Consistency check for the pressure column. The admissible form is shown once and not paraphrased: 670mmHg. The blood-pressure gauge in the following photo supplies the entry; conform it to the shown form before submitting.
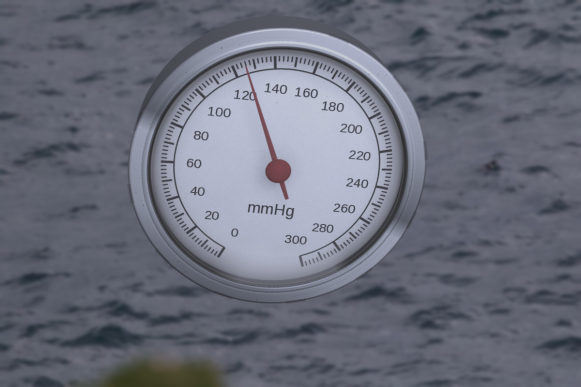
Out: 126mmHg
